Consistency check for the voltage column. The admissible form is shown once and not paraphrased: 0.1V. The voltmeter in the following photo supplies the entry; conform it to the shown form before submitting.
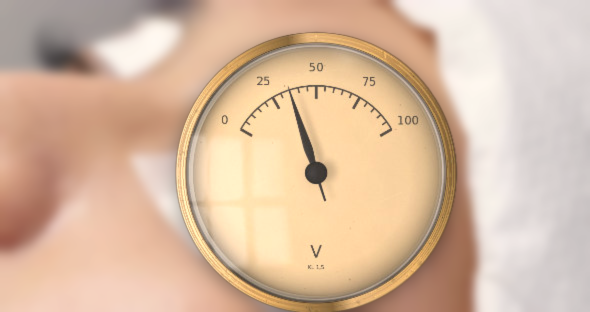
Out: 35V
